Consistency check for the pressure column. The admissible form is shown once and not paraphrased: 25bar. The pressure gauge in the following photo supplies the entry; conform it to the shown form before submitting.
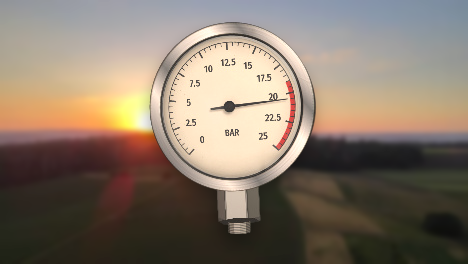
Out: 20.5bar
